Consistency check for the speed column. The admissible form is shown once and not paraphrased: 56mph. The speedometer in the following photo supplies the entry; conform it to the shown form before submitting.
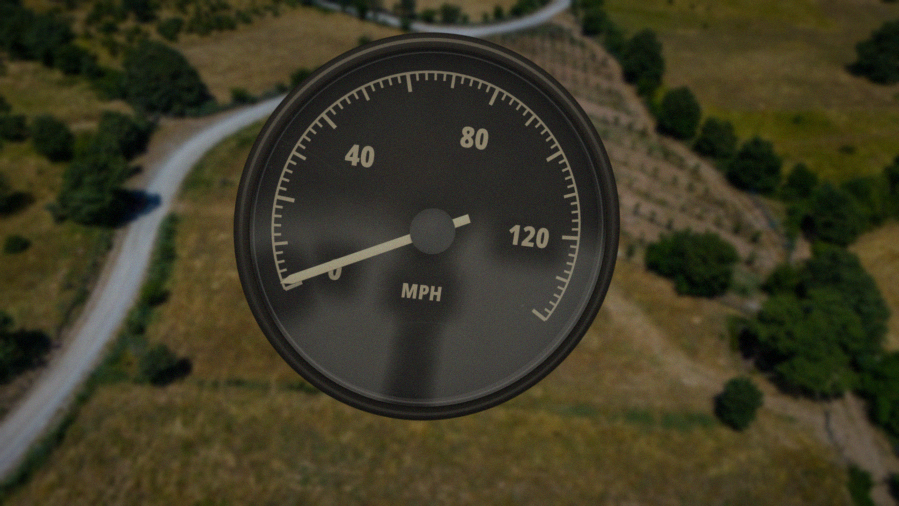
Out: 2mph
